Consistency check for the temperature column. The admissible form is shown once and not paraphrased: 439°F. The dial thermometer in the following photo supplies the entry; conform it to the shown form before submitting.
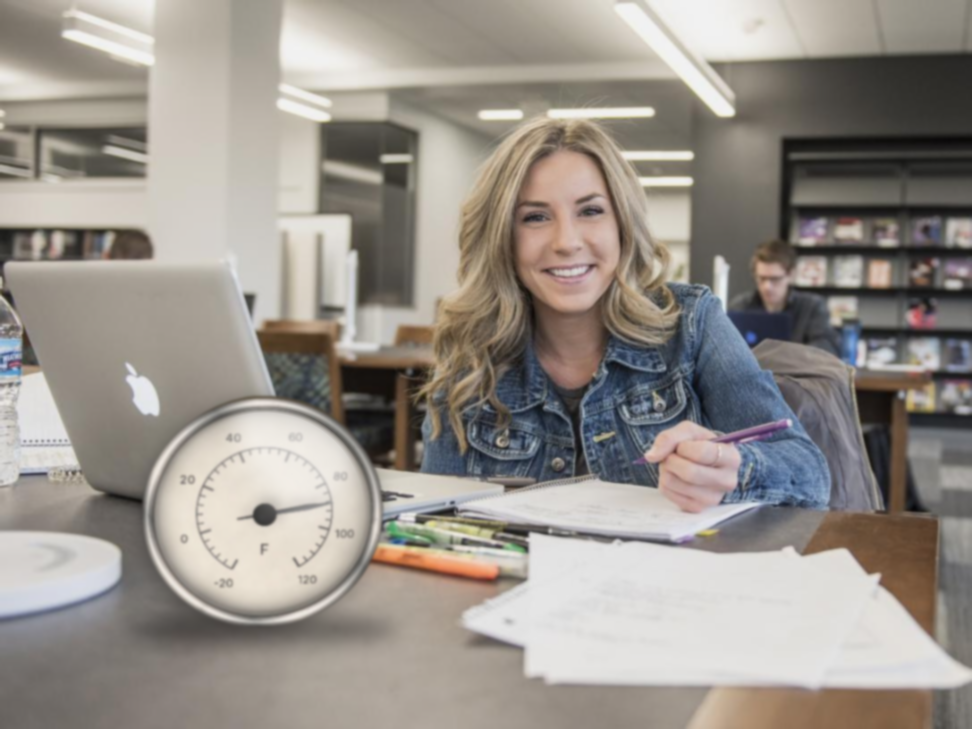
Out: 88°F
